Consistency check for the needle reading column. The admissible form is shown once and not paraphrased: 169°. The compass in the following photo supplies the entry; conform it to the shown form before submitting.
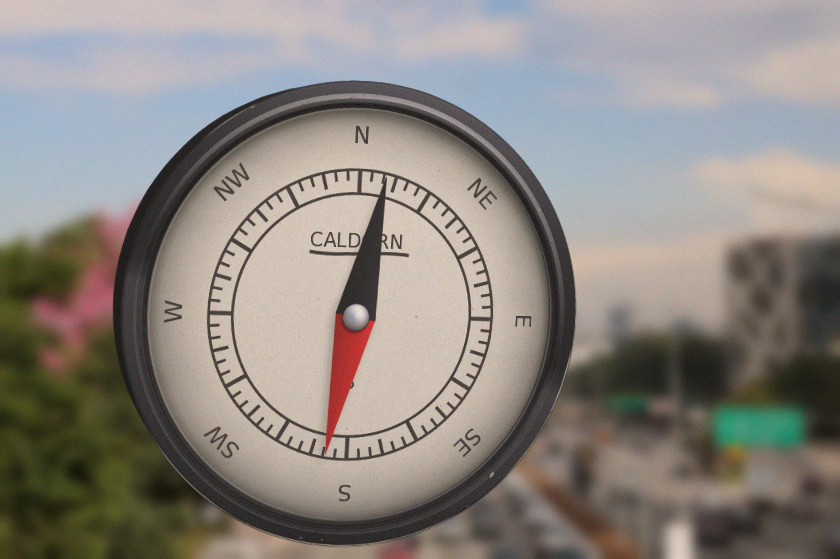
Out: 190°
